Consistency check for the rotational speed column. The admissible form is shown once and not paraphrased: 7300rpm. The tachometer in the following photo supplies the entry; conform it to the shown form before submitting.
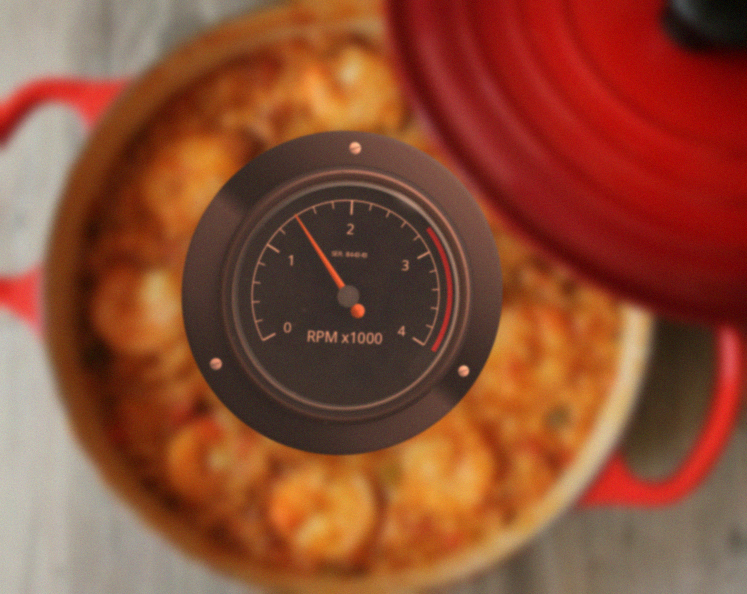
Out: 1400rpm
